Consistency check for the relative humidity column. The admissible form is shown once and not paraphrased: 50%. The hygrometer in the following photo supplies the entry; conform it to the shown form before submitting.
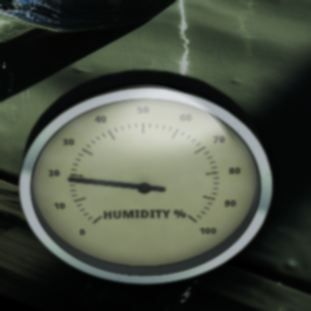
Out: 20%
